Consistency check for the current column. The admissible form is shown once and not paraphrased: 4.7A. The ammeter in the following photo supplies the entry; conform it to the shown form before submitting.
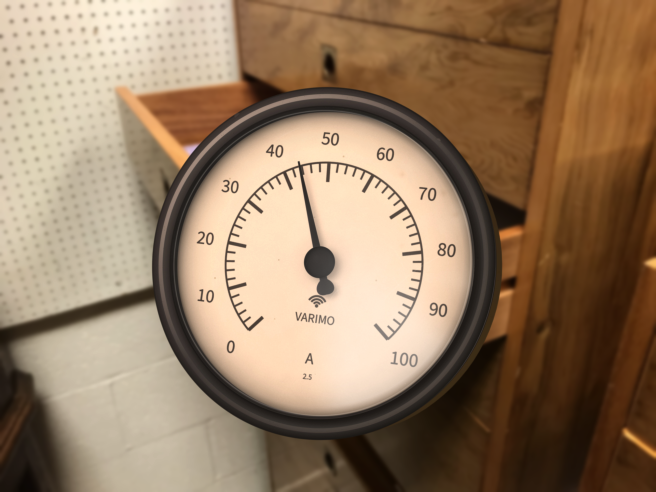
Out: 44A
